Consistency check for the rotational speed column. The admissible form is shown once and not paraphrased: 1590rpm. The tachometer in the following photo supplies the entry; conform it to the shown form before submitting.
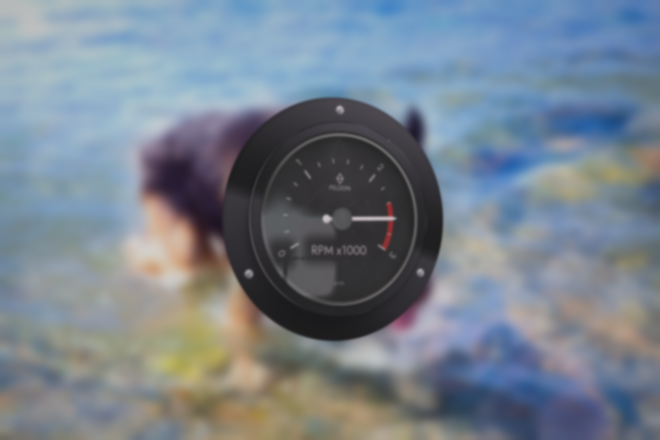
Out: 2600rpm
